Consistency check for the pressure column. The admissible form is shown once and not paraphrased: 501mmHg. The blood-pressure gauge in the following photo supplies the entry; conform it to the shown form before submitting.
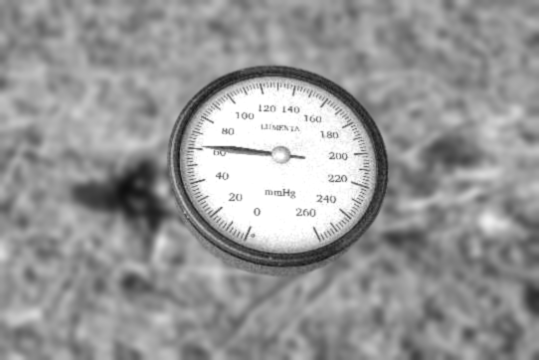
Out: 60mmHg
